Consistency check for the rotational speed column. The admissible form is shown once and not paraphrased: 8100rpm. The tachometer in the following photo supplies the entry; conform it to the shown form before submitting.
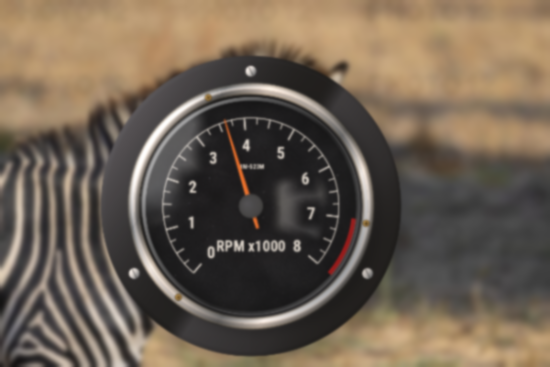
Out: 3625rpm
